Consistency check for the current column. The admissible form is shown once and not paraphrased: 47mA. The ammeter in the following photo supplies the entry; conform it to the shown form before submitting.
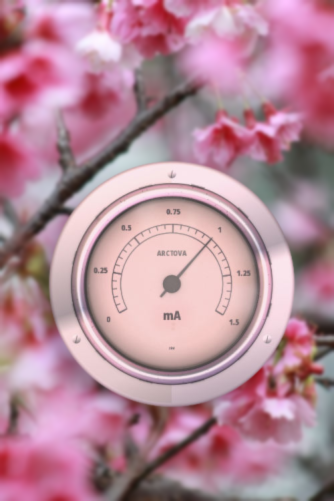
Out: 1mA
